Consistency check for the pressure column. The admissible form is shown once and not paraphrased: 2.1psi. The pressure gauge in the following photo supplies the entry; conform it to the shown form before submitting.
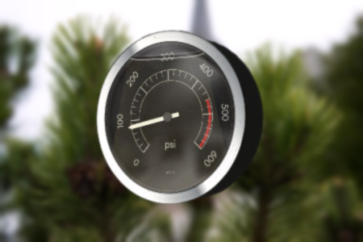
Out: 80psi
